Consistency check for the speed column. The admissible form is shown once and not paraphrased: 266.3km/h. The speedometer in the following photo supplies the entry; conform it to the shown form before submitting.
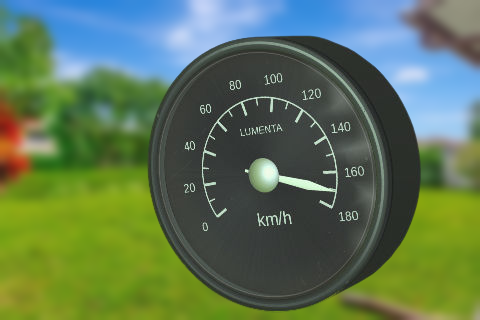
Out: 170km/h
